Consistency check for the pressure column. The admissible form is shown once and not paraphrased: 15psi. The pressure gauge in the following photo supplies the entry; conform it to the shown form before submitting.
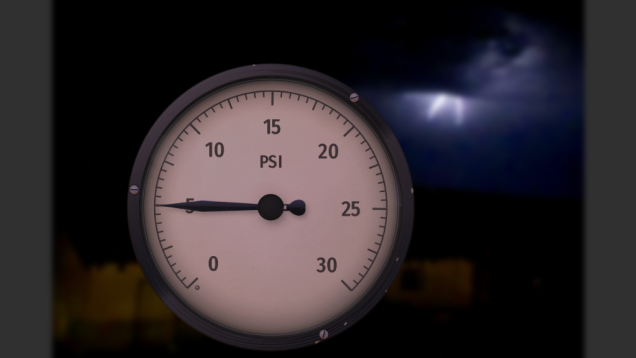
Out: 5psi
